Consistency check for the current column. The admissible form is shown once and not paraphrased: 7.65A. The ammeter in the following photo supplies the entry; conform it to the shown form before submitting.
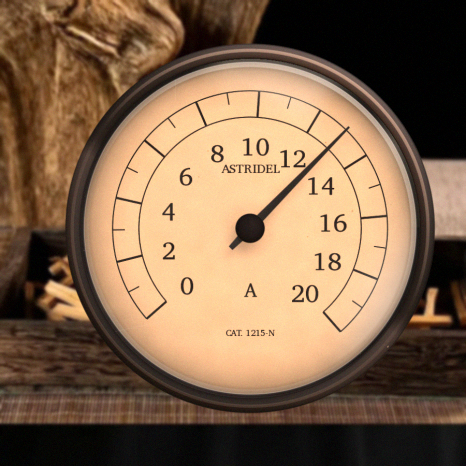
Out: 13A
